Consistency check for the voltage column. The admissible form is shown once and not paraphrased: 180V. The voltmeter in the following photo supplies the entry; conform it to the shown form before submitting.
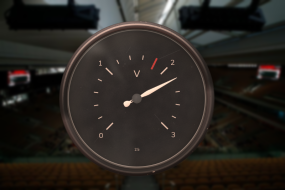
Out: 2.2V
